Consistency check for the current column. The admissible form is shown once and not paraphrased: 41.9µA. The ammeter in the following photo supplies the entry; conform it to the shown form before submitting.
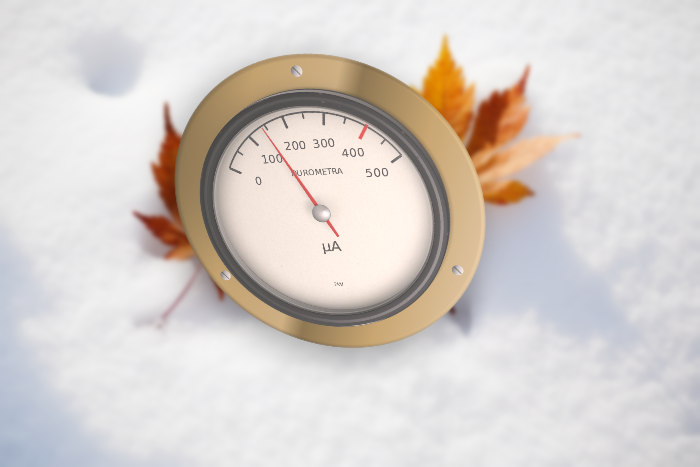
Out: 150µA
